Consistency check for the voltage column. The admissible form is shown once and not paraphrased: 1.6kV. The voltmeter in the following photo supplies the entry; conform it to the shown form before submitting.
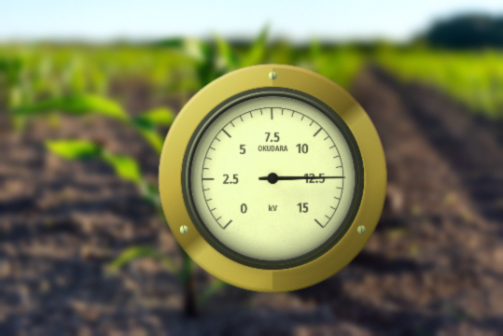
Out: 12.5kV
